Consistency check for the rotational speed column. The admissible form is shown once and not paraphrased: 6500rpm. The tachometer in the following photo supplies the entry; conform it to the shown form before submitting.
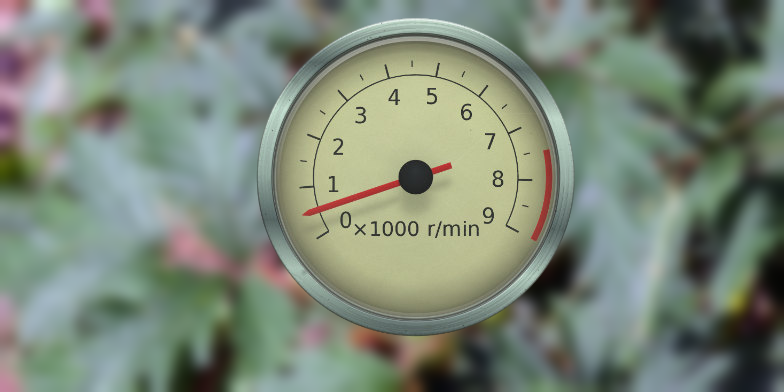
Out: 500rpm
